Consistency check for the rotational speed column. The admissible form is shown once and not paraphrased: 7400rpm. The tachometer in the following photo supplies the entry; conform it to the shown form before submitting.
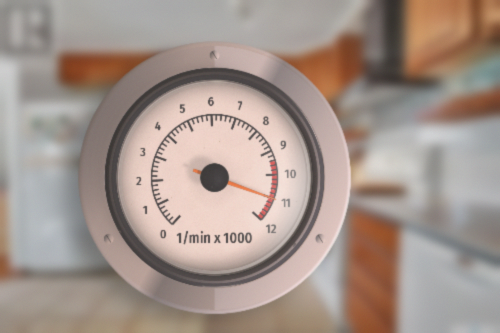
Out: 11000rpm
